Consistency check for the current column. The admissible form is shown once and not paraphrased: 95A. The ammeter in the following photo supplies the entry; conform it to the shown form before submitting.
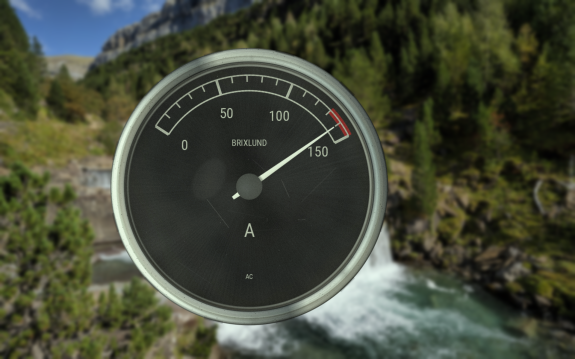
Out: 140A
